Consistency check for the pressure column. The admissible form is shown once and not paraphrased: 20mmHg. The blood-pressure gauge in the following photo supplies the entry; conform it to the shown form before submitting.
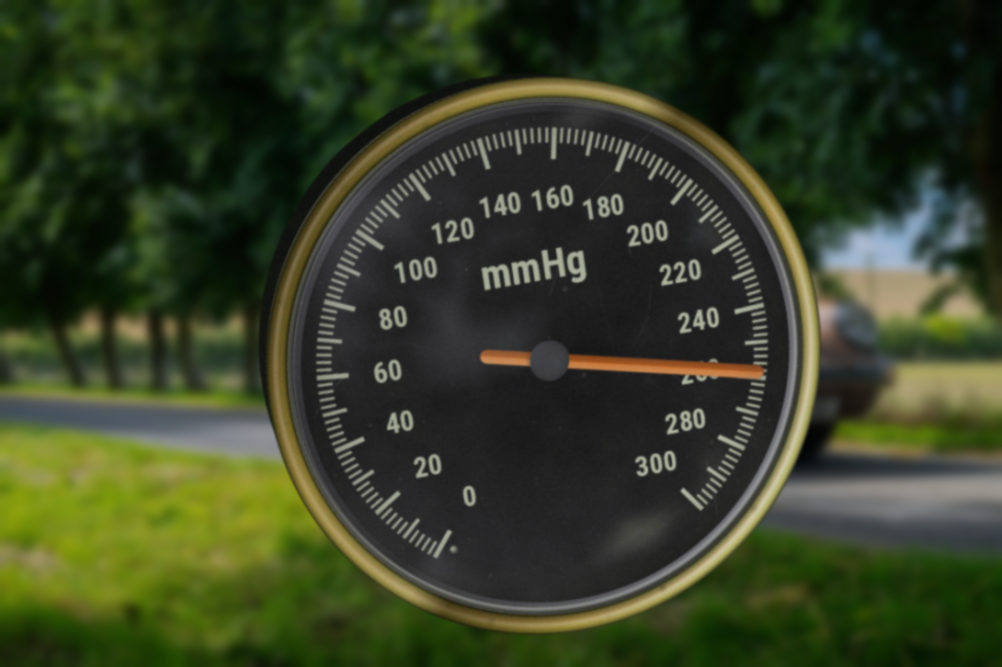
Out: 258mmHg
